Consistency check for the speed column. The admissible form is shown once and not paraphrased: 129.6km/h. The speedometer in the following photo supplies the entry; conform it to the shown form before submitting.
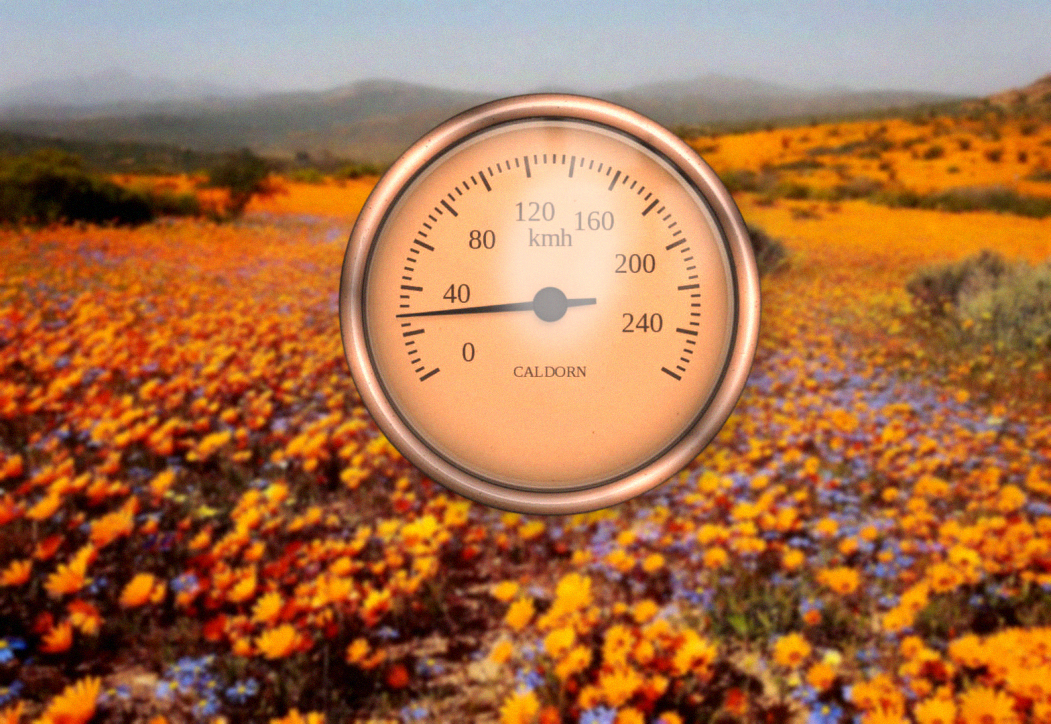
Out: 28km/h
